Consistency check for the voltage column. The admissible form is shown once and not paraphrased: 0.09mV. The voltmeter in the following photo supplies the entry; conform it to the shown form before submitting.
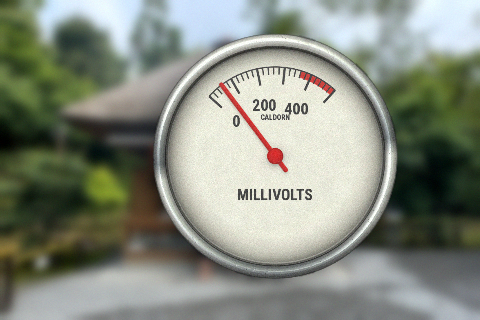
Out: 60mV
